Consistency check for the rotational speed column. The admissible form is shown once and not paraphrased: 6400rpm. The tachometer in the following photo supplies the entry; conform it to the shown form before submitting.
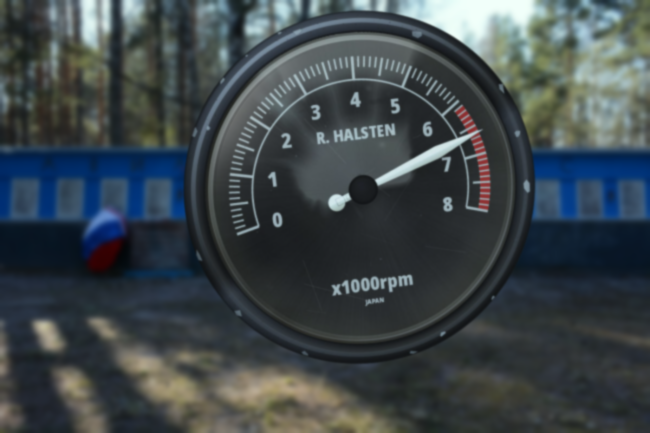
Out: 6600rpm
